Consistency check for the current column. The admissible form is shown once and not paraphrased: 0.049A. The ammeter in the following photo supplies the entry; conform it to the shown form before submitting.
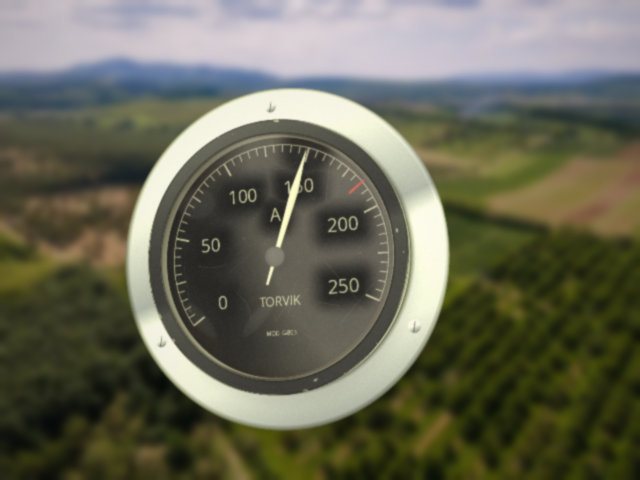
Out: 150A
